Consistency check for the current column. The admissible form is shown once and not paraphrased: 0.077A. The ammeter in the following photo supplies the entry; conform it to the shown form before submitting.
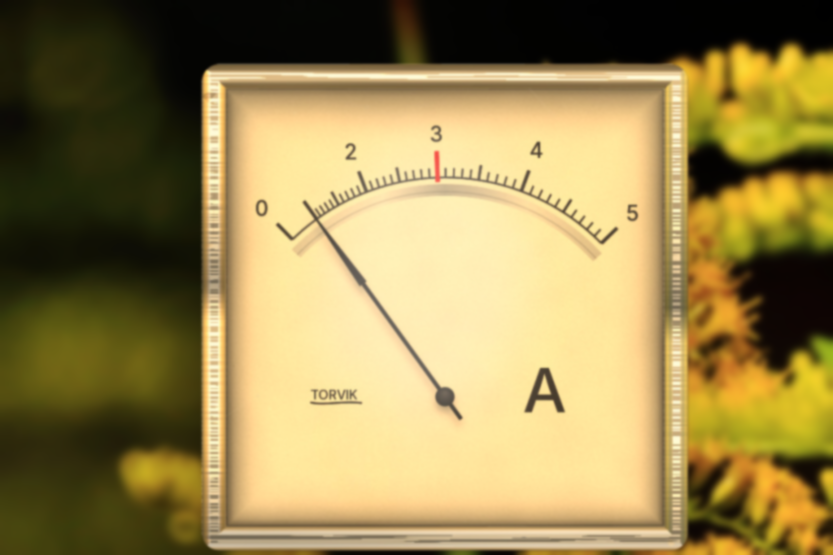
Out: 1A
